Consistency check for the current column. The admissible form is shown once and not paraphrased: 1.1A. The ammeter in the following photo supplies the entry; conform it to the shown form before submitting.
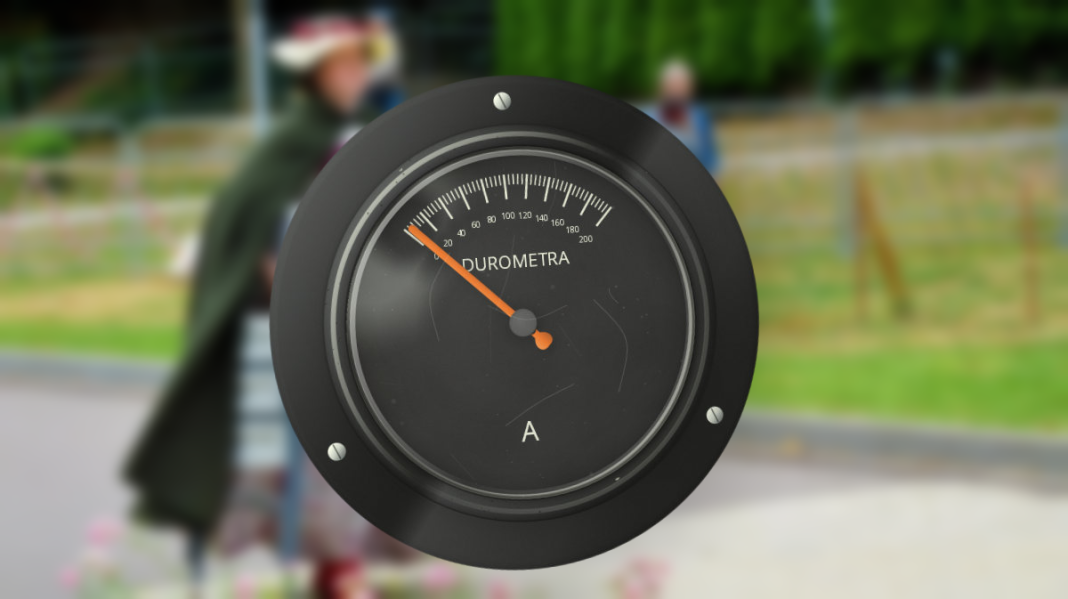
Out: 4A
